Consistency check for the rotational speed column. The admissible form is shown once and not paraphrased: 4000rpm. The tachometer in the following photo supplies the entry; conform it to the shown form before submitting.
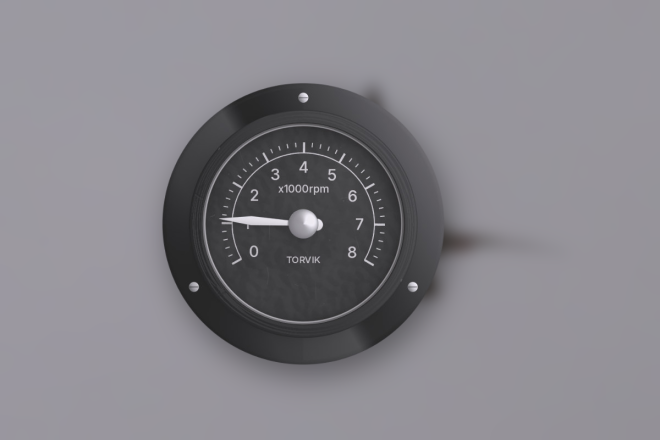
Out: 1100rpm
